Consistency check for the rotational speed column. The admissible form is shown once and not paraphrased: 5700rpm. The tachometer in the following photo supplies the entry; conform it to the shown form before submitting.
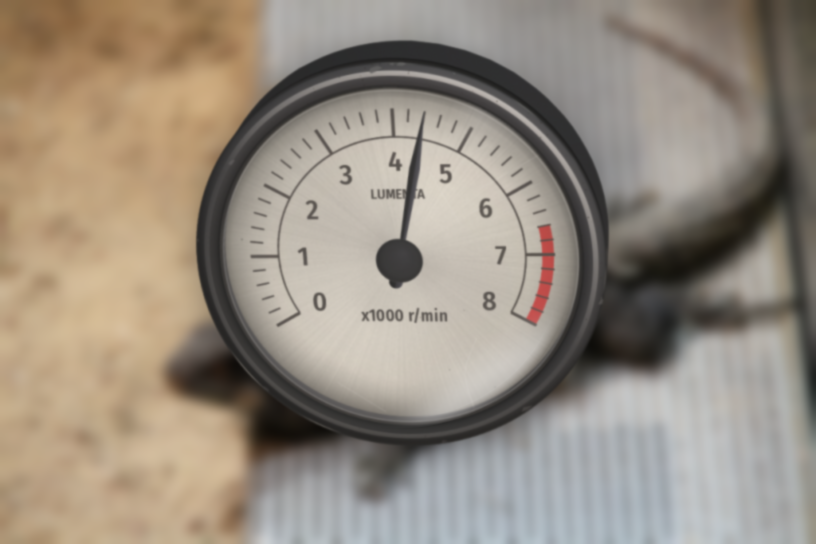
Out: 4400rpm
